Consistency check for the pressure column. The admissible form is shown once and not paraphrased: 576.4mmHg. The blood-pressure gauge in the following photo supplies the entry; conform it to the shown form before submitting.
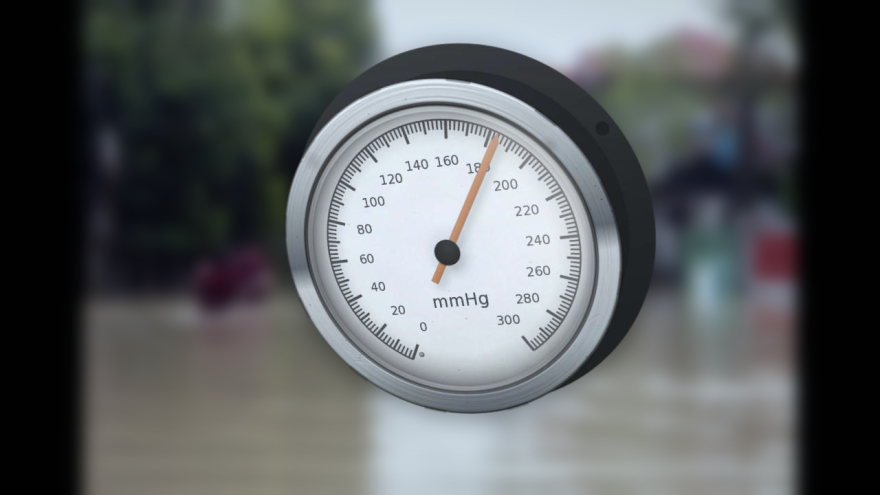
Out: 184mmHg
